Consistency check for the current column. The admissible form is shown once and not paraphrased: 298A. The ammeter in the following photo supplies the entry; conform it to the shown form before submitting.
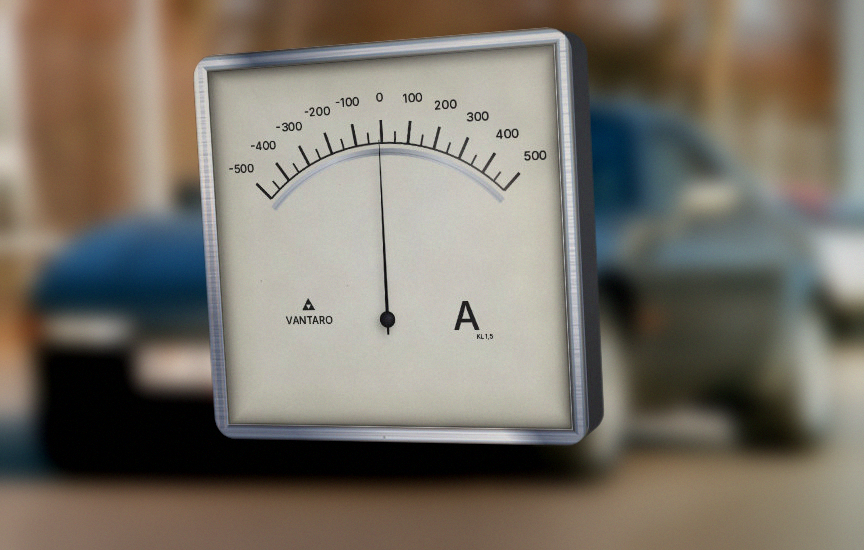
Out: 0A
